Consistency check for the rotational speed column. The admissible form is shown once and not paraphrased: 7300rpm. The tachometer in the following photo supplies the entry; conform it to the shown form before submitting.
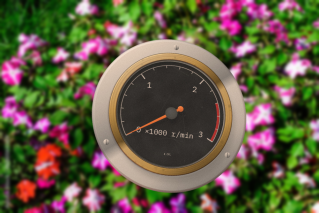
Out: 0rpm
